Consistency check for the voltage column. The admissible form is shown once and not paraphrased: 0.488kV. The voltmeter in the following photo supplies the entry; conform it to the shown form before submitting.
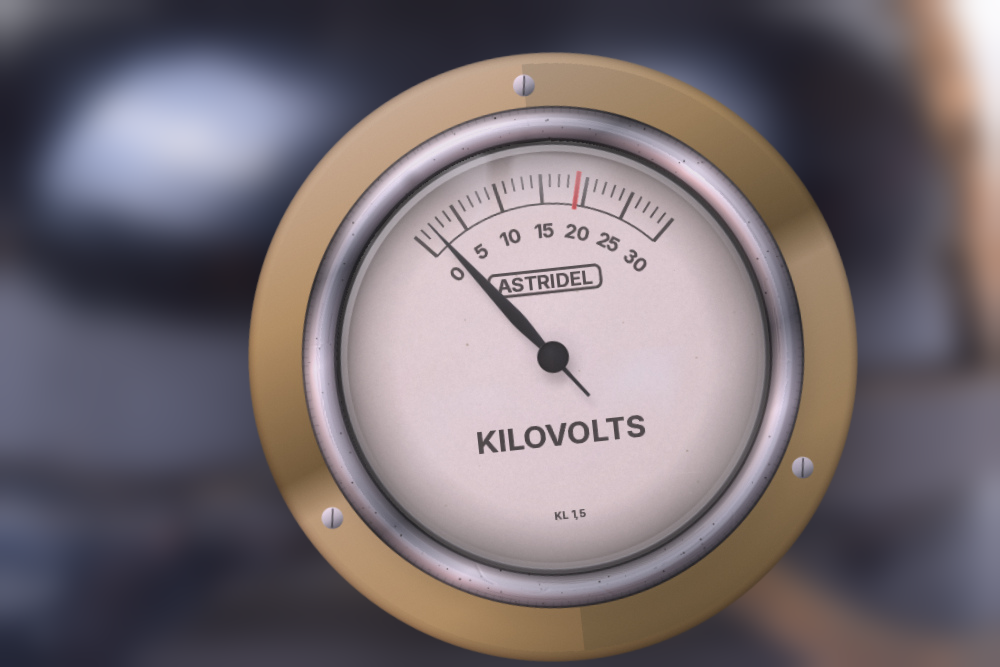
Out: 2kV
